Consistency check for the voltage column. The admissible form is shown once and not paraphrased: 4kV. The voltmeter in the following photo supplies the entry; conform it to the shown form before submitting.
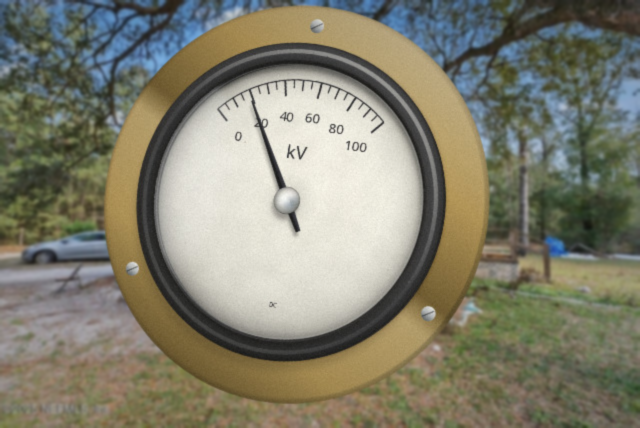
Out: 20kV
